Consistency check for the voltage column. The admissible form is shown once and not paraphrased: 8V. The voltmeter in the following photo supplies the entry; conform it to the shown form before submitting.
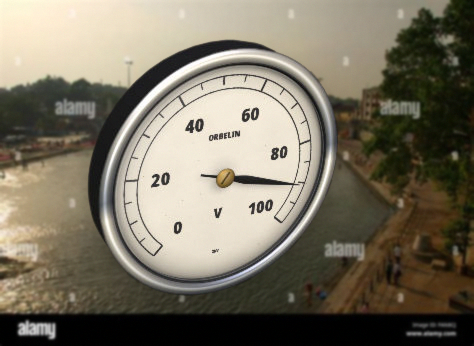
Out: 90V
